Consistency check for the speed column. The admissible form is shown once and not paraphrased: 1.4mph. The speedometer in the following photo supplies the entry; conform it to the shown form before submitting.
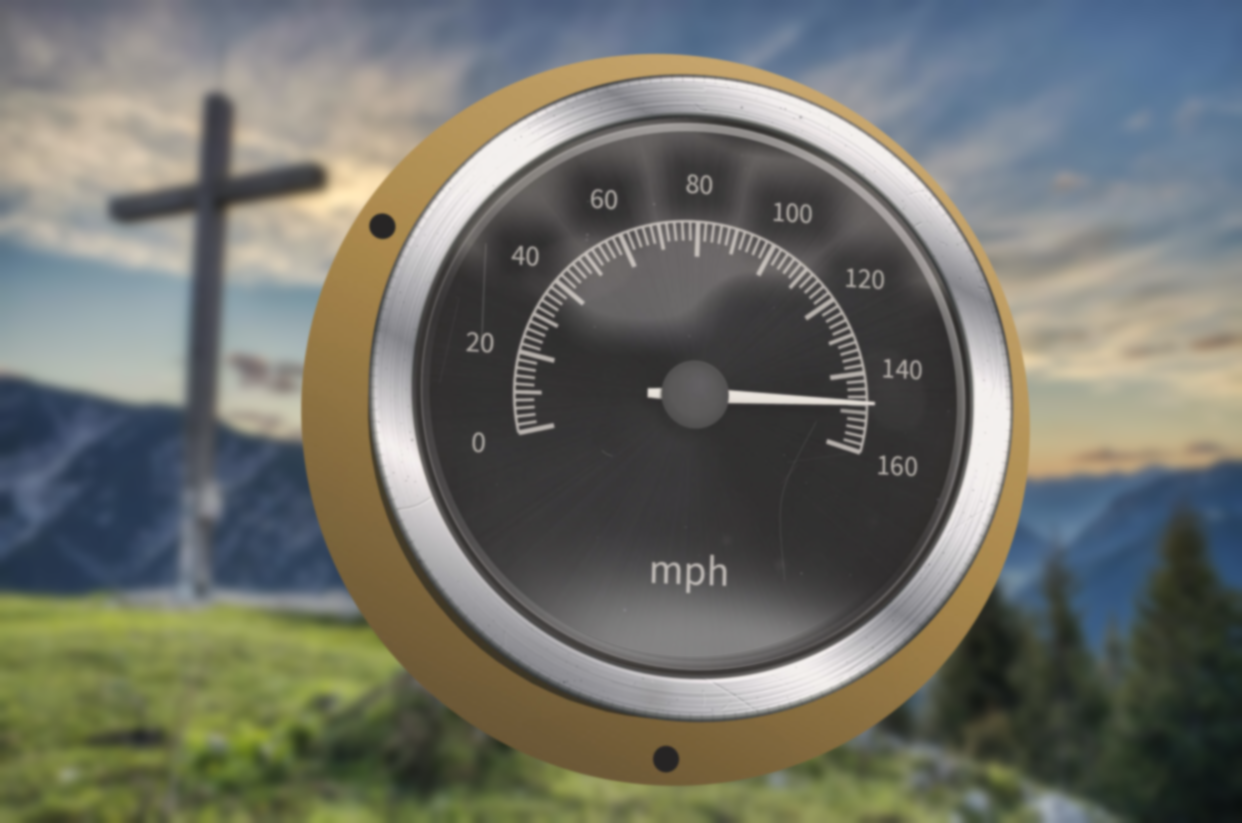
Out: 148mph
